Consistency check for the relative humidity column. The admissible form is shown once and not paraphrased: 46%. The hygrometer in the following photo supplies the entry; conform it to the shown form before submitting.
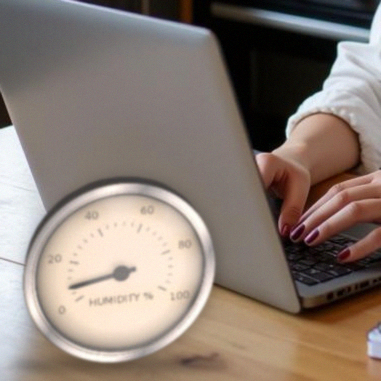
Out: 8%
